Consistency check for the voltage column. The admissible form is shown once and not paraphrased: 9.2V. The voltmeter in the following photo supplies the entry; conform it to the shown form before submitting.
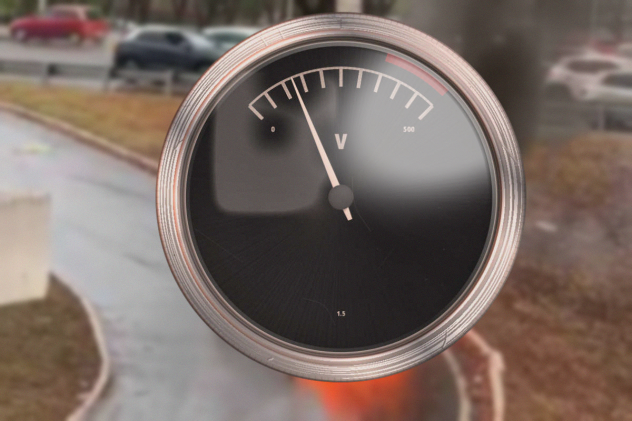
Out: 125V
